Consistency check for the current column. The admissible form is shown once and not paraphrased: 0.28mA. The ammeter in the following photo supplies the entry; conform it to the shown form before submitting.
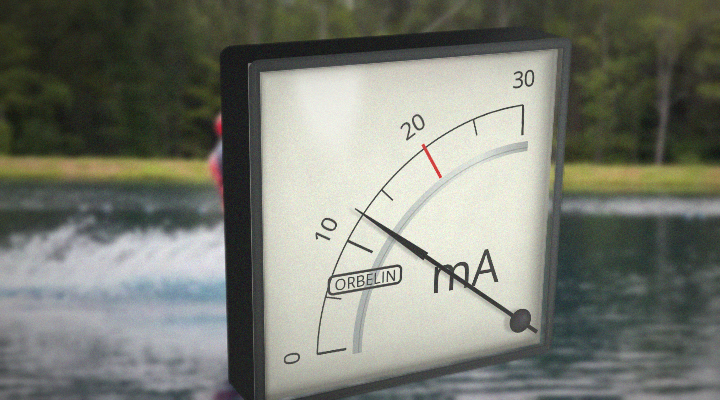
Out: 12.5mA
